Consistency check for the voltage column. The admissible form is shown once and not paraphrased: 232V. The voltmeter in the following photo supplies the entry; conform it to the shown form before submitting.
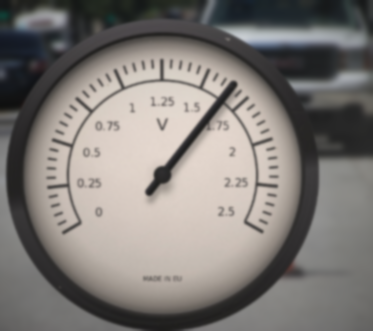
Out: 1.65V
